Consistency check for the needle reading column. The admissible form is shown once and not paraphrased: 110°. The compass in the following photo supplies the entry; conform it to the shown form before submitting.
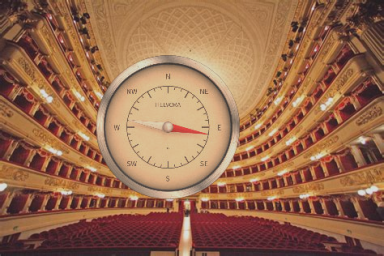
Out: 100°
